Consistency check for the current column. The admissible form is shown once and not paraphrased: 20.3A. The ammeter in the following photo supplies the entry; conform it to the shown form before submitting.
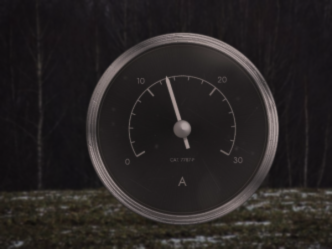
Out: 13A
